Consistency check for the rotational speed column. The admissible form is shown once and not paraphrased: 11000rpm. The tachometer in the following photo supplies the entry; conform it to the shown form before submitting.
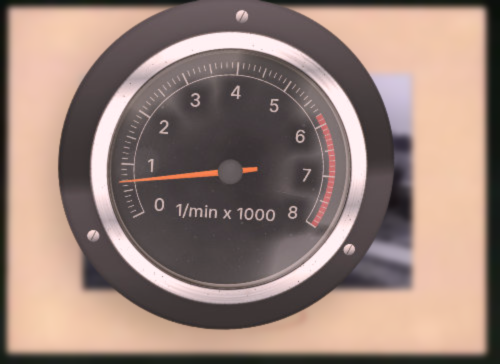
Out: 700rpm
